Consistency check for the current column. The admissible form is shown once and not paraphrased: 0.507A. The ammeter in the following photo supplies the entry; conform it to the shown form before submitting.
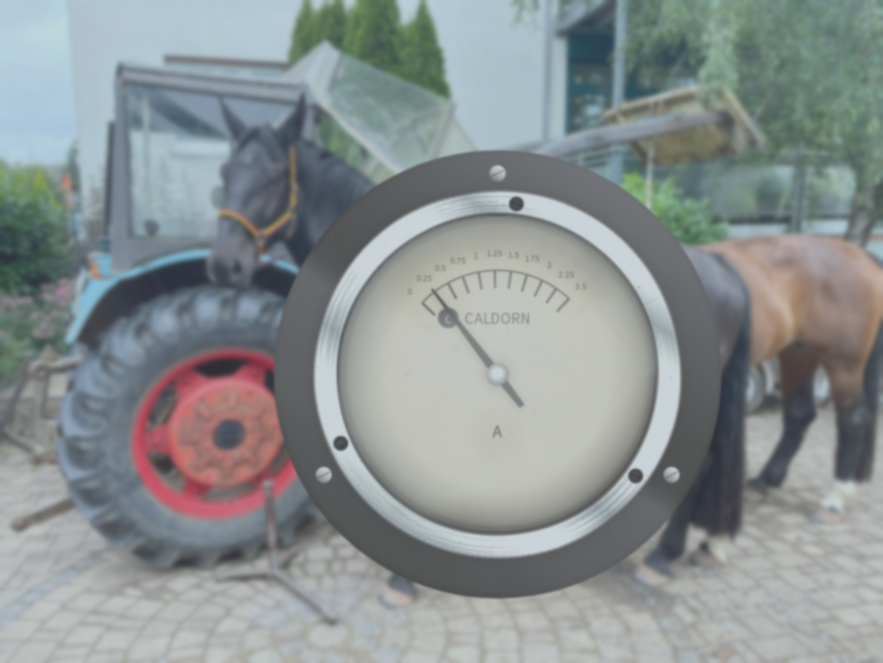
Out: 0.25A
